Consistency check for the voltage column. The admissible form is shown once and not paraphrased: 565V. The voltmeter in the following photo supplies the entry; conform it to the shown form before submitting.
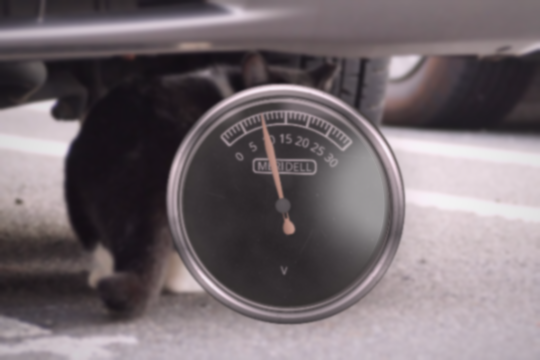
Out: 10V
